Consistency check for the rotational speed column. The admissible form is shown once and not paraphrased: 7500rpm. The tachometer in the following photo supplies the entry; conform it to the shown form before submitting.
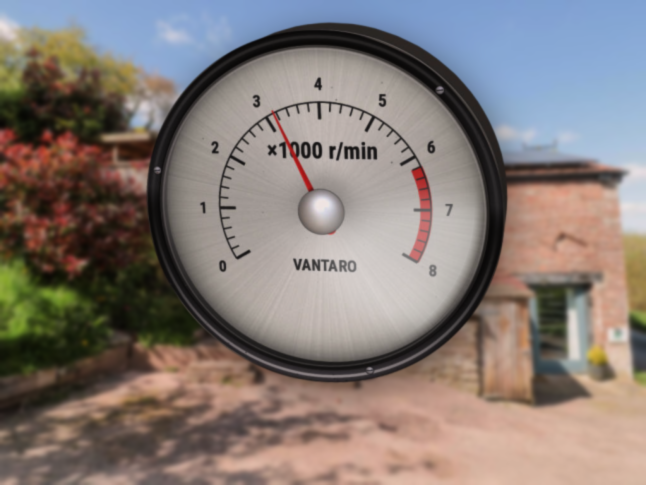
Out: 3200rpm
